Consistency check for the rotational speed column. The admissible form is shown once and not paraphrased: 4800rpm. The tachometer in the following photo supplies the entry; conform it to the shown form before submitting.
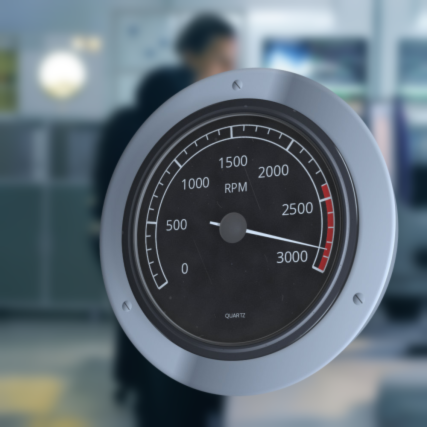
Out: 2850rpm
